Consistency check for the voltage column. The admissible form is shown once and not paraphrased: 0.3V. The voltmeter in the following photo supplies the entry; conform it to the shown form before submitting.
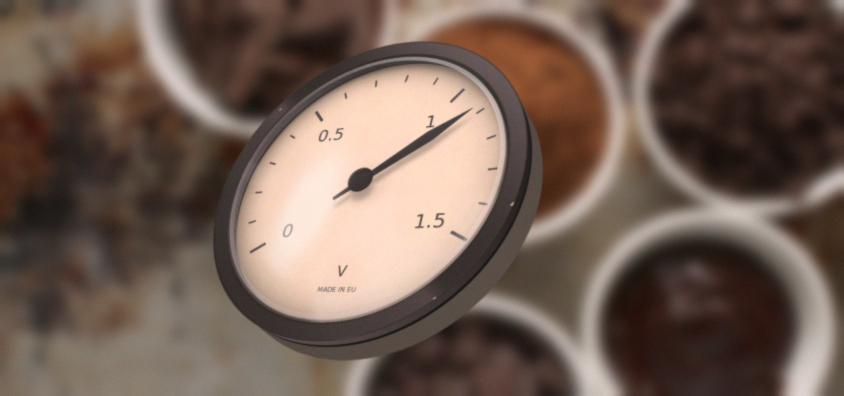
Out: 1.1V
